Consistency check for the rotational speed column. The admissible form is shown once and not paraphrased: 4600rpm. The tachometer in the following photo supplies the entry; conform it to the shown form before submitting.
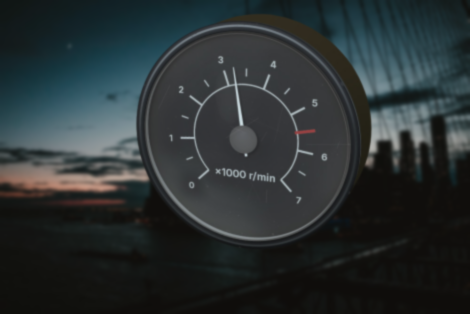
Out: 3250rpm
